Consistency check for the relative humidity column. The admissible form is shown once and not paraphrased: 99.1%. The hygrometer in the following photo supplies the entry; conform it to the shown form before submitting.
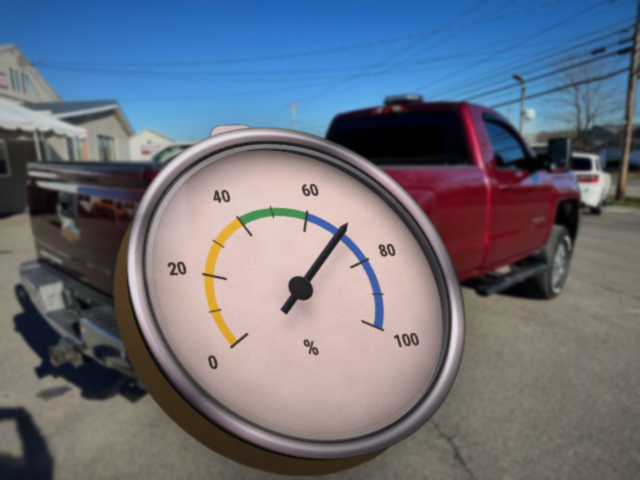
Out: 70%
